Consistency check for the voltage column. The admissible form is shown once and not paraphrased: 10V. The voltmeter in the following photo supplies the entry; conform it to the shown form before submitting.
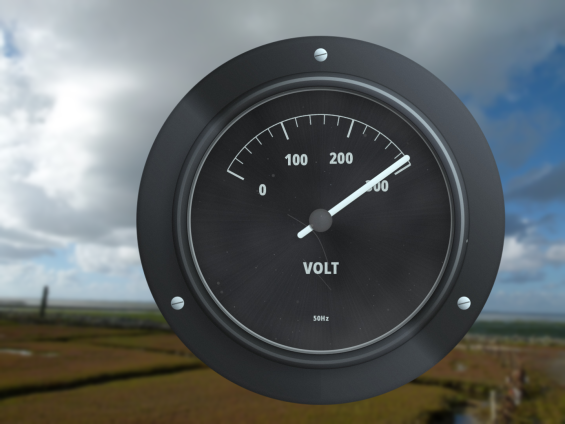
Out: 290V
